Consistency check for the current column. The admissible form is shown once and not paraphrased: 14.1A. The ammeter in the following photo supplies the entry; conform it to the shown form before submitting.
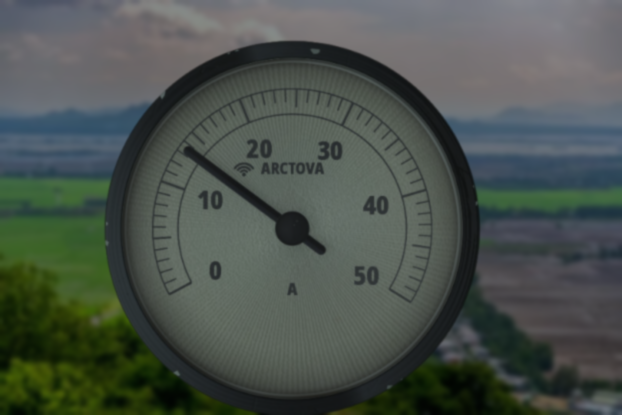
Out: 13.5A
